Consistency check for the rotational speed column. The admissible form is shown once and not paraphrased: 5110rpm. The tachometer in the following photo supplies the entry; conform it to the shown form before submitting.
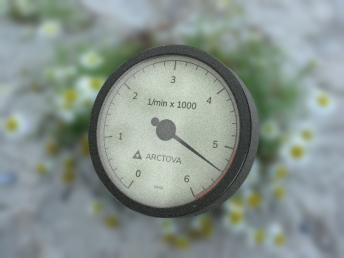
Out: 5400rpm
